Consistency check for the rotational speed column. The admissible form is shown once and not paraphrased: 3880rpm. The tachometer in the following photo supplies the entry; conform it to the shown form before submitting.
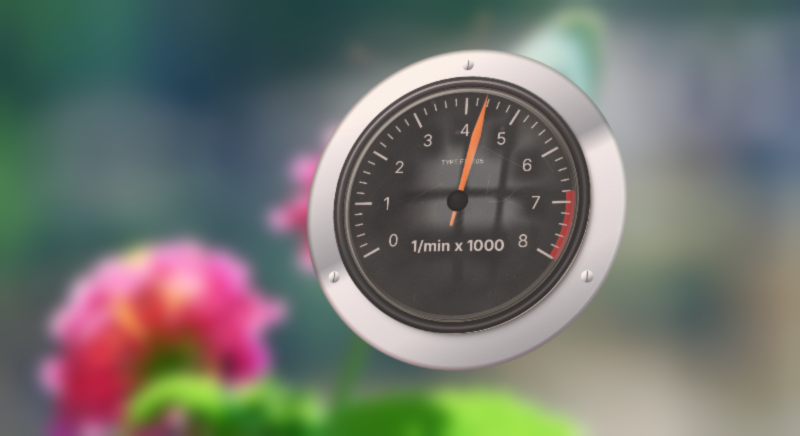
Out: 4400rpm
